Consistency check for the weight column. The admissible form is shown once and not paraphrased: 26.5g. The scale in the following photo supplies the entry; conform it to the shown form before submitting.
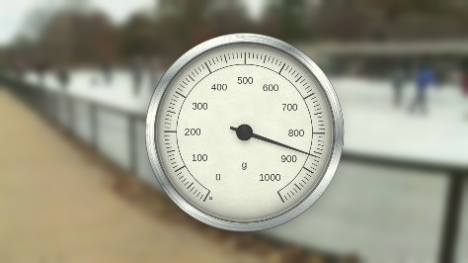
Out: 860g
